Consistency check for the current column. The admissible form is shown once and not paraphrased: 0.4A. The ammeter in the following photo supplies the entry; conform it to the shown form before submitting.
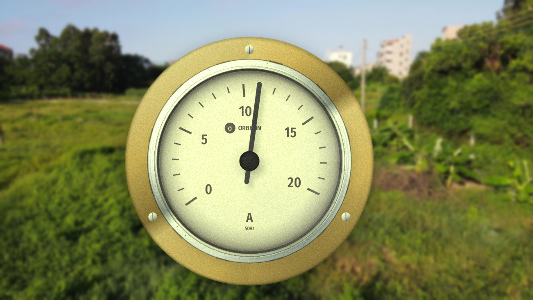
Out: 11A
